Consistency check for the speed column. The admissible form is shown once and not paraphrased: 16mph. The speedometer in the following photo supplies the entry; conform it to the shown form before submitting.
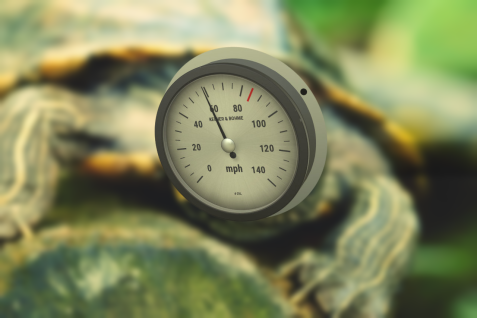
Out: 60mph
